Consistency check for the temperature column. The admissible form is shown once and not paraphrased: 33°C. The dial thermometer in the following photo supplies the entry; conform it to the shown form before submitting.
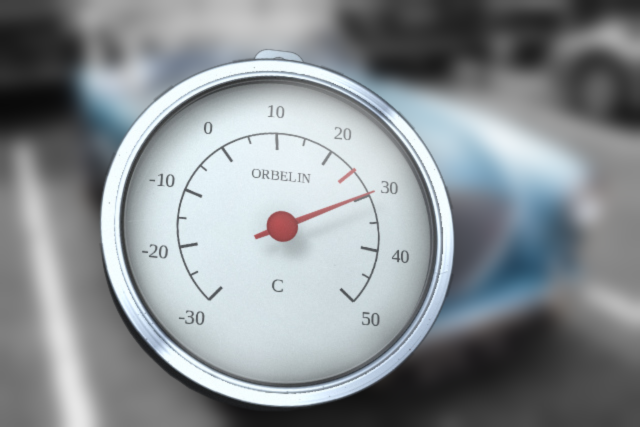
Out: 30°C
